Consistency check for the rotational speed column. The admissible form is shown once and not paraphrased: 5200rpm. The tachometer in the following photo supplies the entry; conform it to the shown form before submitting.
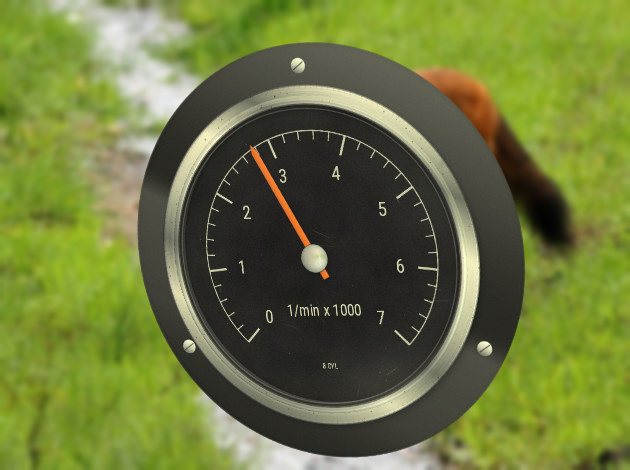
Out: 2800rpm
